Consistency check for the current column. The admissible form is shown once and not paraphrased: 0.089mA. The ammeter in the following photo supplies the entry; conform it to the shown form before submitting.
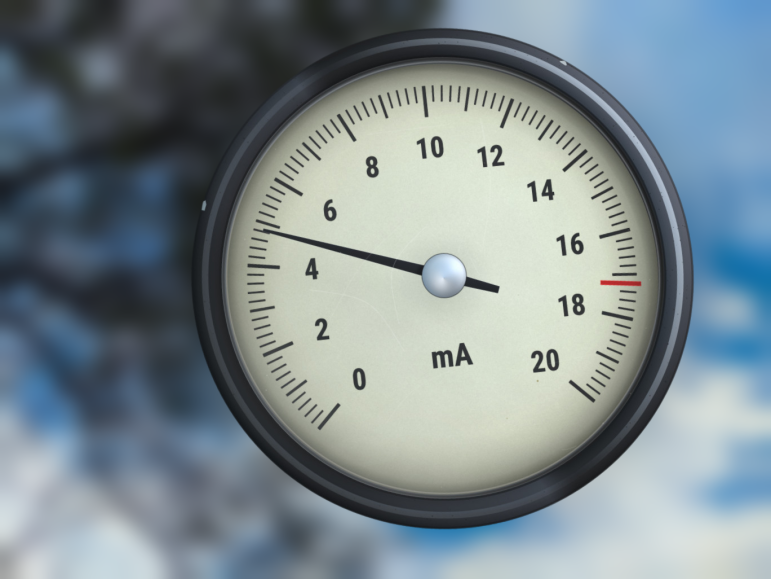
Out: 4.8mA
